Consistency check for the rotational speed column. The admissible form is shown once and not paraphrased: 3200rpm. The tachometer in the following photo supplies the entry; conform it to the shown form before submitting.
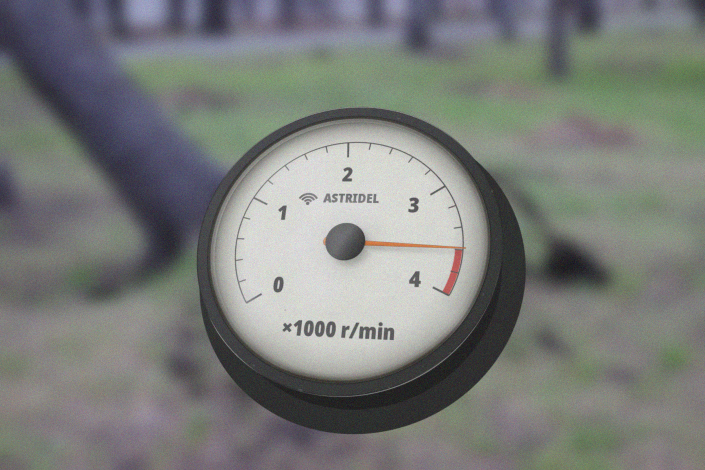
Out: 3600rpm
